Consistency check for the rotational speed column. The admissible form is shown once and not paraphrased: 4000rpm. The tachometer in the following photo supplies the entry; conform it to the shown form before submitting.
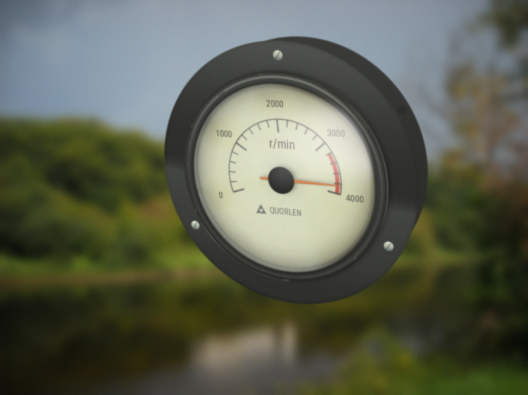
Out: 3800rpm
